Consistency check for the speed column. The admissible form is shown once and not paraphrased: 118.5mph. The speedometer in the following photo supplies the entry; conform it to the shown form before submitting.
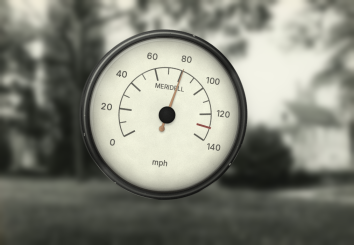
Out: 80mph
